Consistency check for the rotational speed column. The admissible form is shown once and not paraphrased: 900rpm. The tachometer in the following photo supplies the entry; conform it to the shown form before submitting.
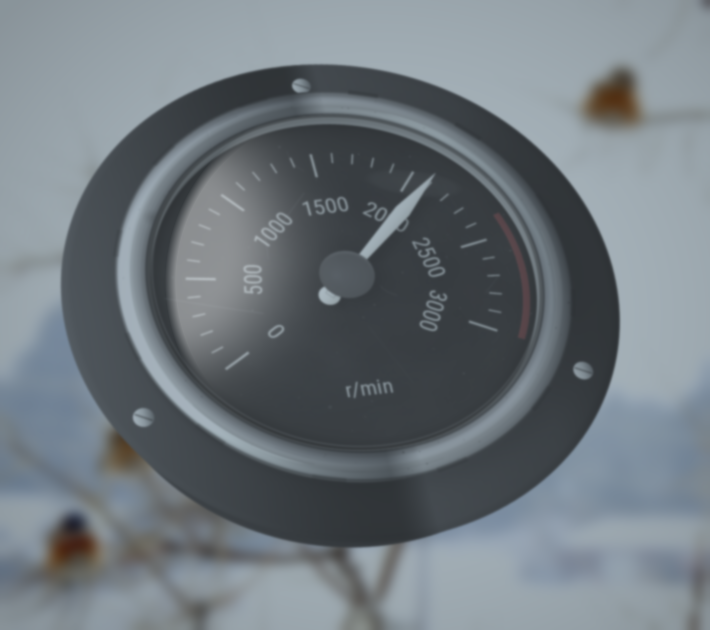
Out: 2100rpm
